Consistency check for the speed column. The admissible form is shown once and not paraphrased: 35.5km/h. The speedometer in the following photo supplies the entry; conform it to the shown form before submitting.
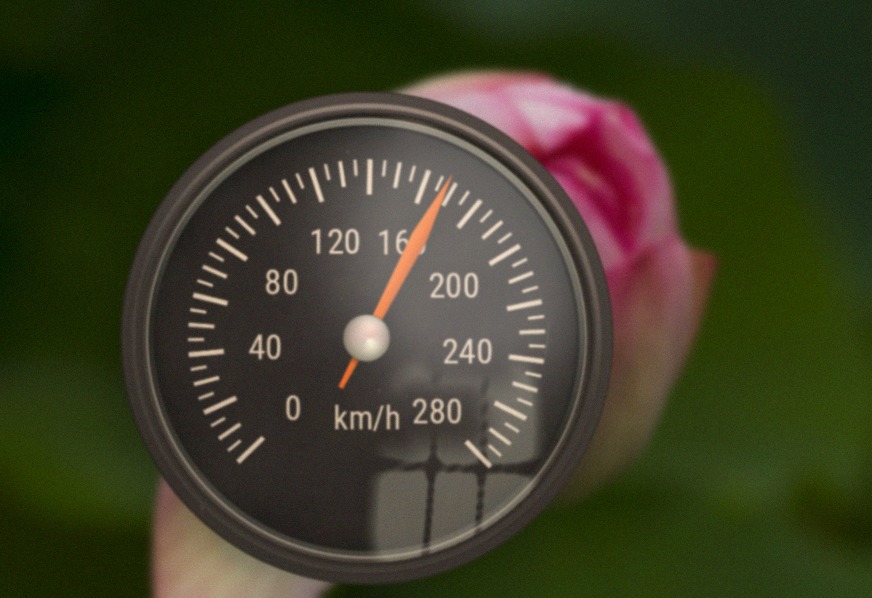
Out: 167.5km/h
